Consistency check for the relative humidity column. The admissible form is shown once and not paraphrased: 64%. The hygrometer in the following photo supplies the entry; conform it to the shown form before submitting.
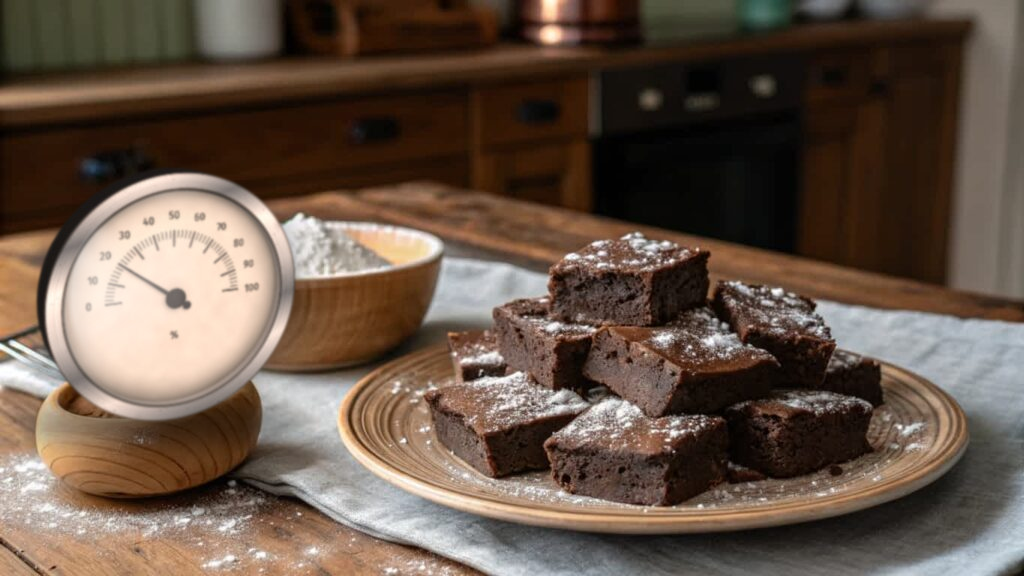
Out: 20%
